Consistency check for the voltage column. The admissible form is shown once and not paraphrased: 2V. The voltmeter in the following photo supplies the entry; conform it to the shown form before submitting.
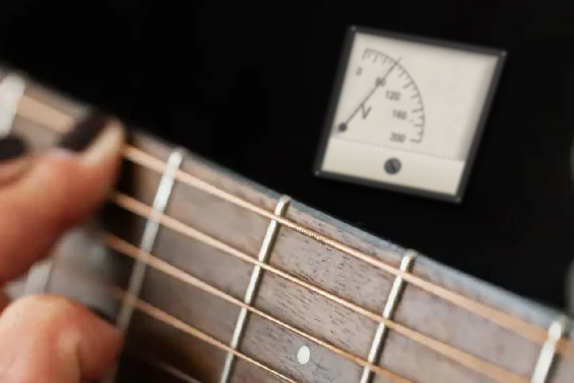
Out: 80V
